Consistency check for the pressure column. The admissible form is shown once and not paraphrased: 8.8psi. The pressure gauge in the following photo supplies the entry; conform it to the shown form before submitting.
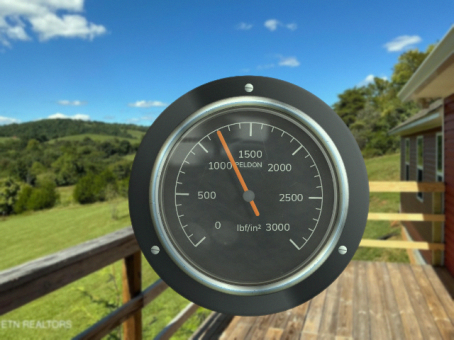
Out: 1200psi
